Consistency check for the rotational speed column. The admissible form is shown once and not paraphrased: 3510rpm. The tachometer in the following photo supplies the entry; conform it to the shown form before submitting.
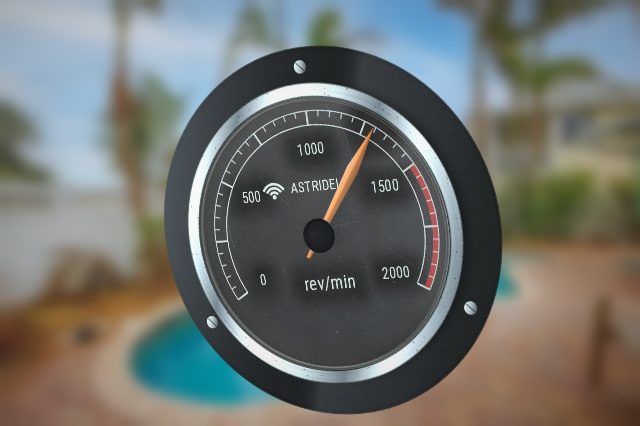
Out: 1300rpm
